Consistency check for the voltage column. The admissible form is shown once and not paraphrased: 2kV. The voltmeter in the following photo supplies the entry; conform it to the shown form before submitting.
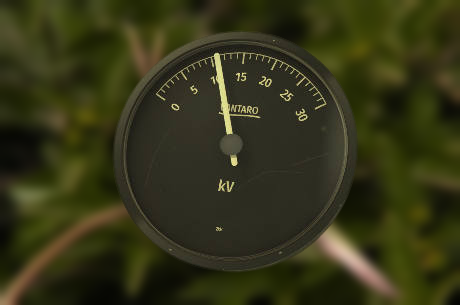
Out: 11kV
